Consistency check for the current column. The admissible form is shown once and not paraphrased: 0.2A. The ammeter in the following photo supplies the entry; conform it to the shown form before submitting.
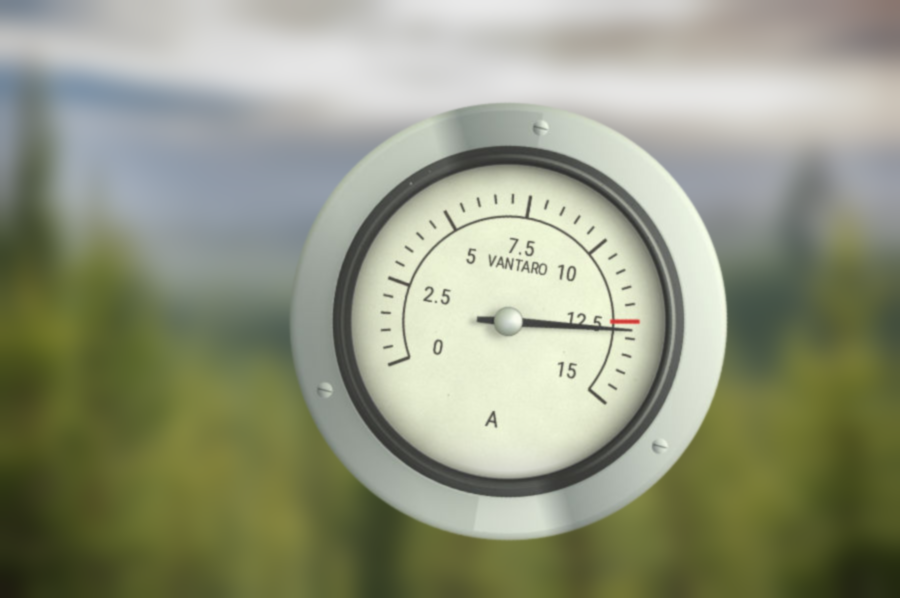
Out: 12.75A
